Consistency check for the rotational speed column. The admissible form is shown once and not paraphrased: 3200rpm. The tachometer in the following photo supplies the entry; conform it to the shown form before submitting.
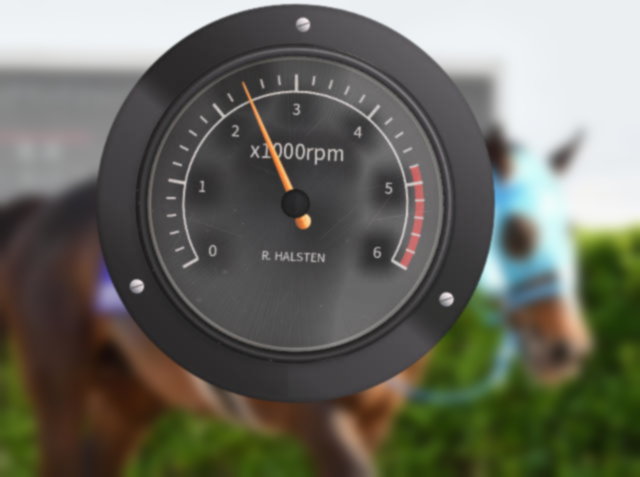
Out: 2400rpm
